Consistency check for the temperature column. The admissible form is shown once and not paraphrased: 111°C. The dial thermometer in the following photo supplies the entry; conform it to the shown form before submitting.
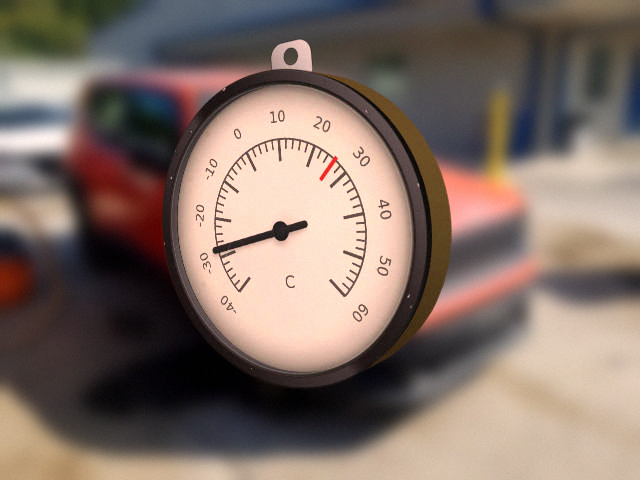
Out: -28°C
